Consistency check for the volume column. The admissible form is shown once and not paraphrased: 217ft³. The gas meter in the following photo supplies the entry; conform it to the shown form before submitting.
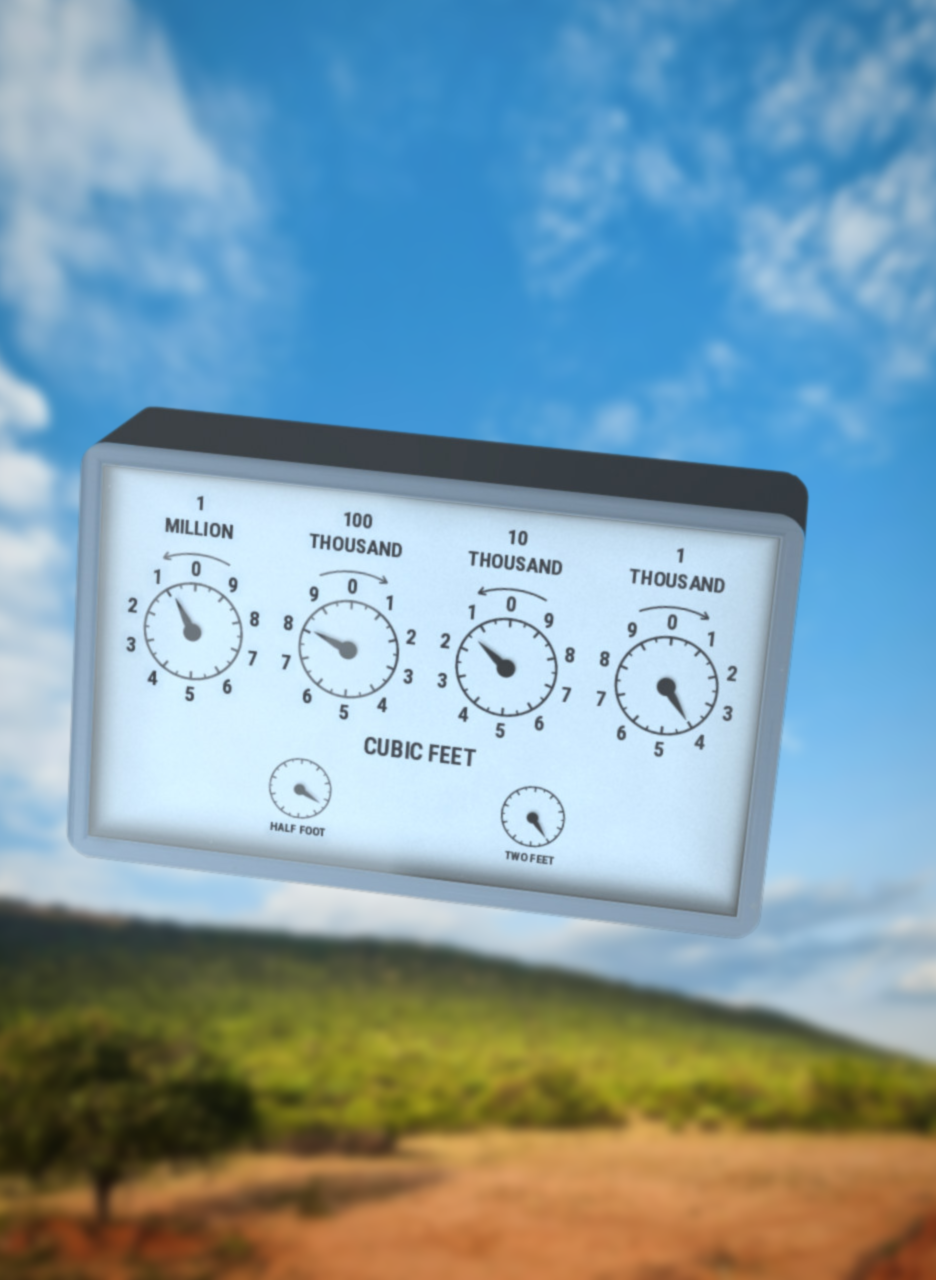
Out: 81400ft³
